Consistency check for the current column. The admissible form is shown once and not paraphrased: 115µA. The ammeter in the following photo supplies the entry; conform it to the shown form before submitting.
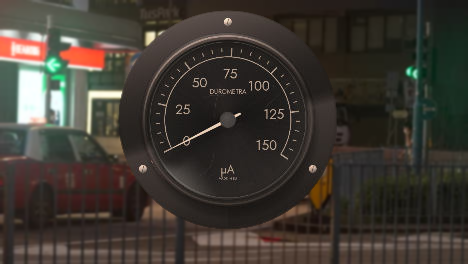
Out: 0µA
